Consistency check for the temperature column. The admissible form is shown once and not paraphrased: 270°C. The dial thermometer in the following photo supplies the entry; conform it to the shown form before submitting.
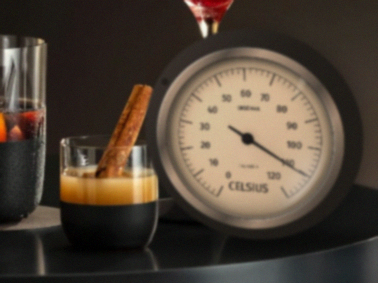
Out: 110°C
